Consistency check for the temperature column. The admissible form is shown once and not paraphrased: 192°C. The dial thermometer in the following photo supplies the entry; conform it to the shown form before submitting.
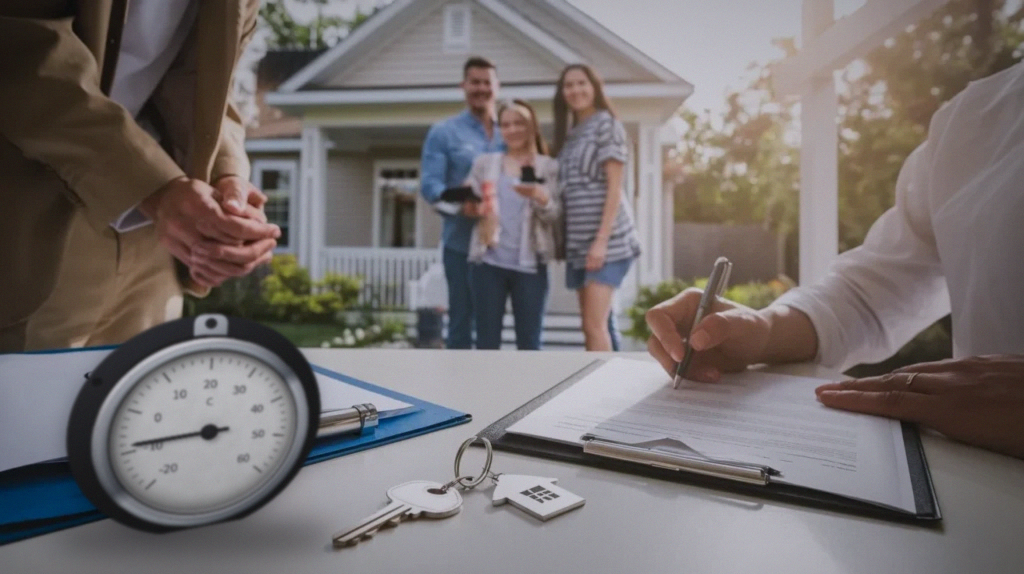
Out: -8°C
